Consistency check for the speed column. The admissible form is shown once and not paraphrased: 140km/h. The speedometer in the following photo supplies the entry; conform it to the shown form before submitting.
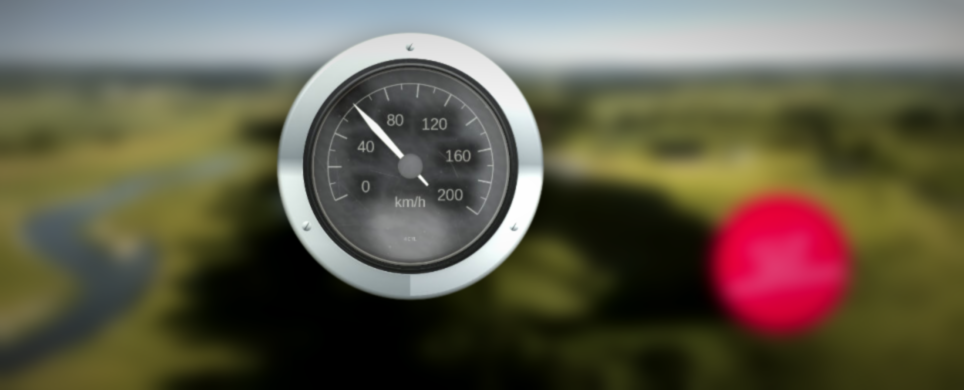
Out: 60km/h
